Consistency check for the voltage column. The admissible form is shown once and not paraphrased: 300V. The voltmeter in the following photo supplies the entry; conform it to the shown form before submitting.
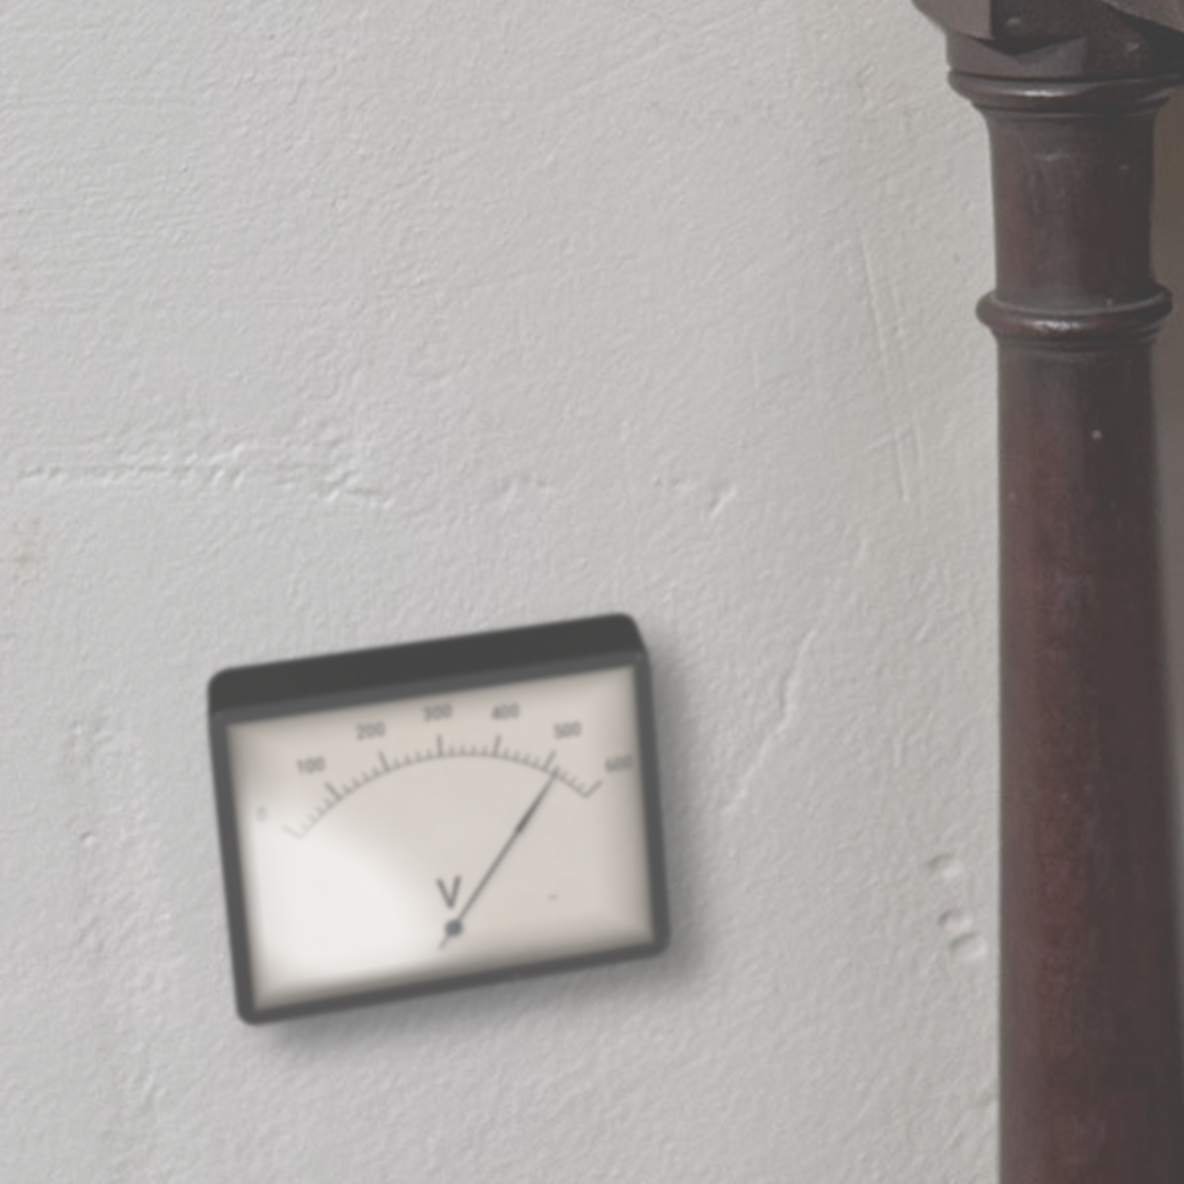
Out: 520V
